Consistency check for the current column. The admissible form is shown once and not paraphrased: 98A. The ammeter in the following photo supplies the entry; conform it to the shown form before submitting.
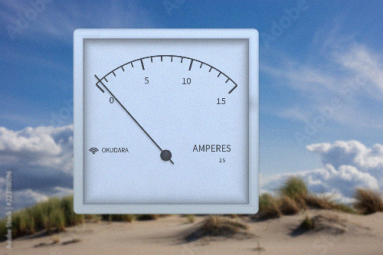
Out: 0.5A
